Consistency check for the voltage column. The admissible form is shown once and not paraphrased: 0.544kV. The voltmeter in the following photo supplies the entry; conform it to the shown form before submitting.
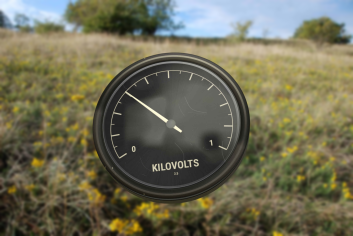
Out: 0.3kV
